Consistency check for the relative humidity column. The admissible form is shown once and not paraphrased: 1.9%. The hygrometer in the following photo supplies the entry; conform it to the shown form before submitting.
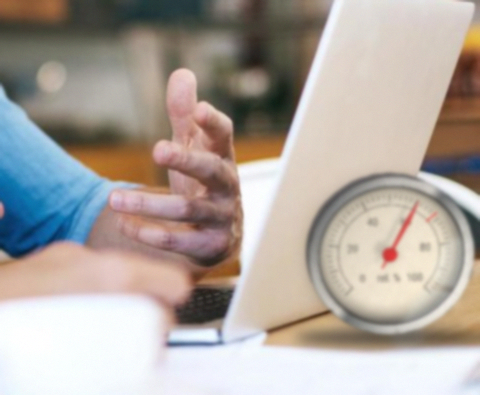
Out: 60%
